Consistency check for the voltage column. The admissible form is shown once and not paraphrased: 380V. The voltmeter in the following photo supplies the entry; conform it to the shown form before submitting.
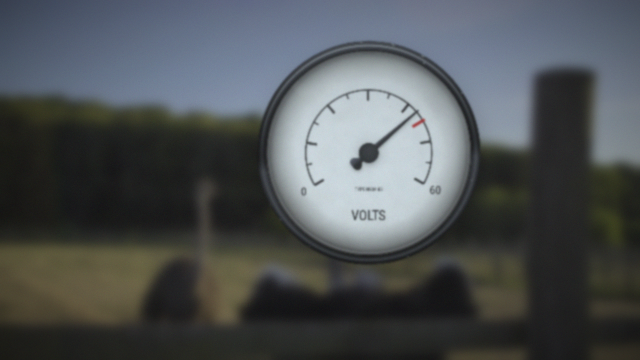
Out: 42.5V
